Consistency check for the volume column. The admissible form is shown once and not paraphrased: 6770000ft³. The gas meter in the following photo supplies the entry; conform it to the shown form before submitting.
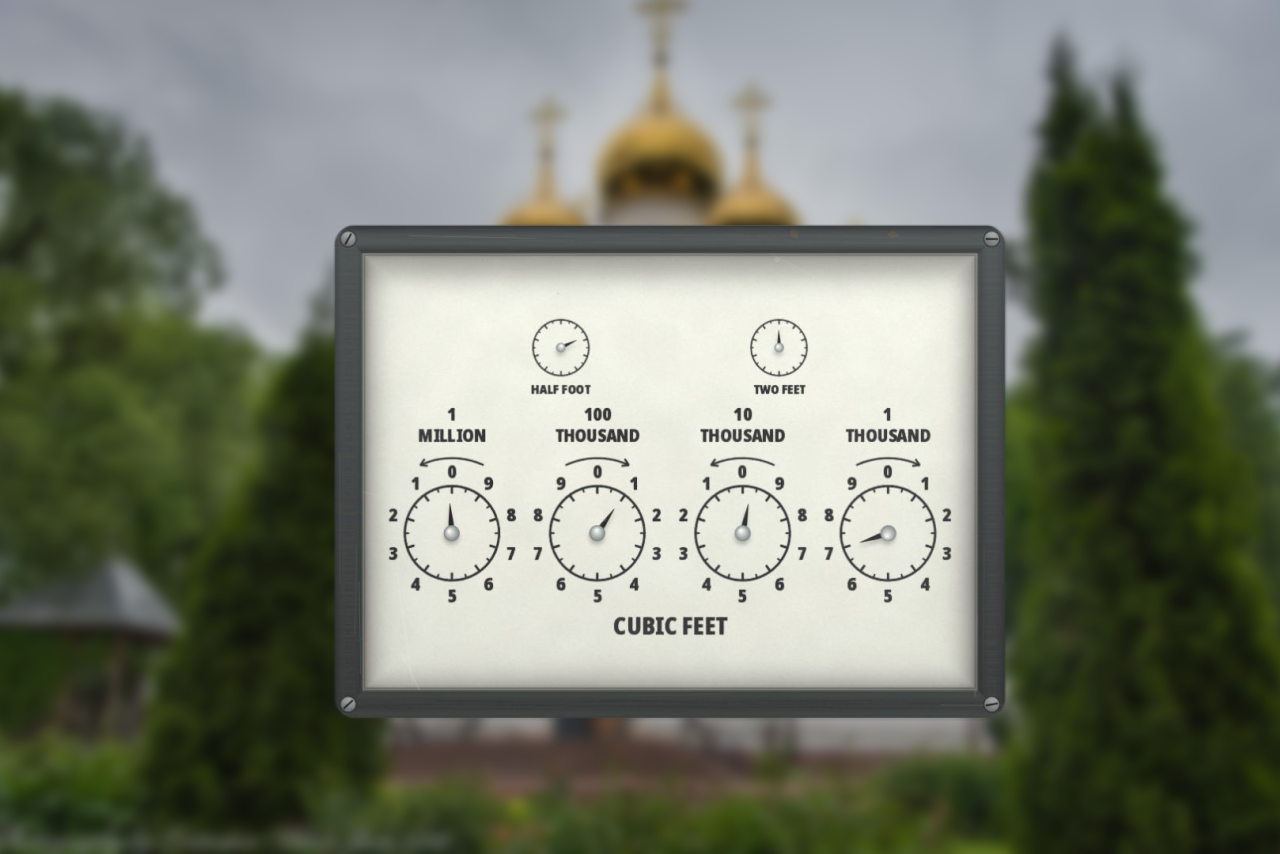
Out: 9700ft³
